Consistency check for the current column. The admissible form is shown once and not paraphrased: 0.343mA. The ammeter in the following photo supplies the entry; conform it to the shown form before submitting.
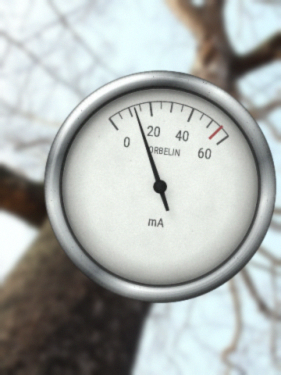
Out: 12.5mA
